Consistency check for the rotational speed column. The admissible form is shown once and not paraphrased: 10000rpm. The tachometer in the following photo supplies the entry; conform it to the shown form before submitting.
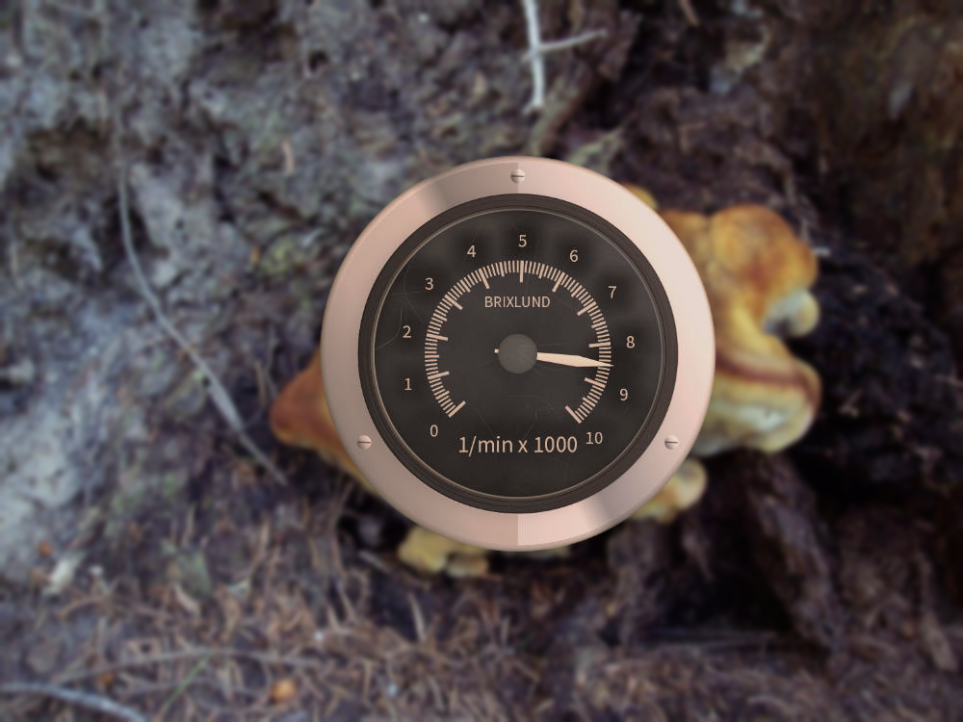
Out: 8500rpm
